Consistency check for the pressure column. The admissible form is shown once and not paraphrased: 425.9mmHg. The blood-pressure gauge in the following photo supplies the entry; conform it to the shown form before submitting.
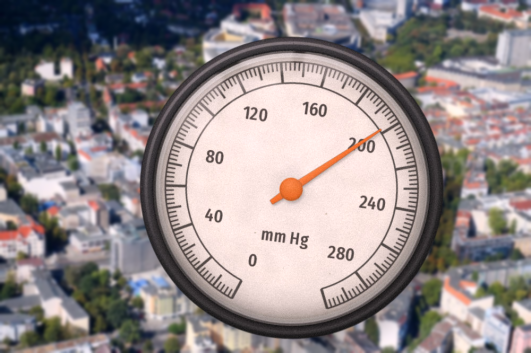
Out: 198mmHg
